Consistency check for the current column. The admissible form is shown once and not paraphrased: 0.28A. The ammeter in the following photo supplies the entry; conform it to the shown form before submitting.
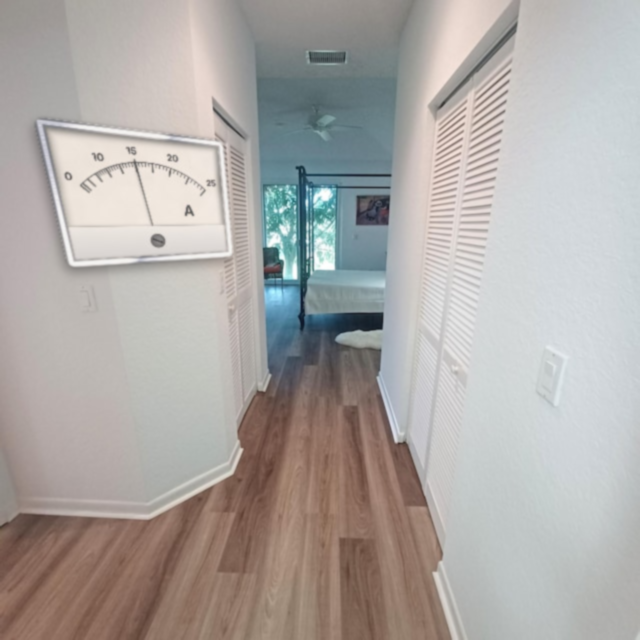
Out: 15A
